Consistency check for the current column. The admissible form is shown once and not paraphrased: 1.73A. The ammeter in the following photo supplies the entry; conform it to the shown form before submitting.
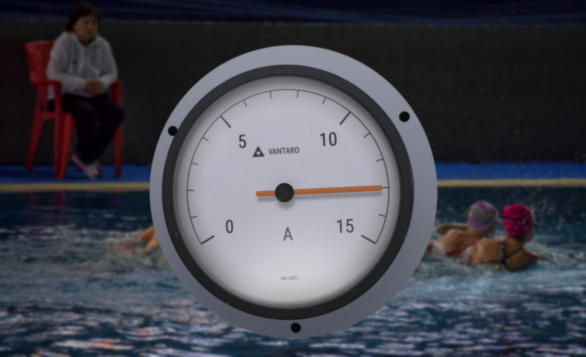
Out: 13A
